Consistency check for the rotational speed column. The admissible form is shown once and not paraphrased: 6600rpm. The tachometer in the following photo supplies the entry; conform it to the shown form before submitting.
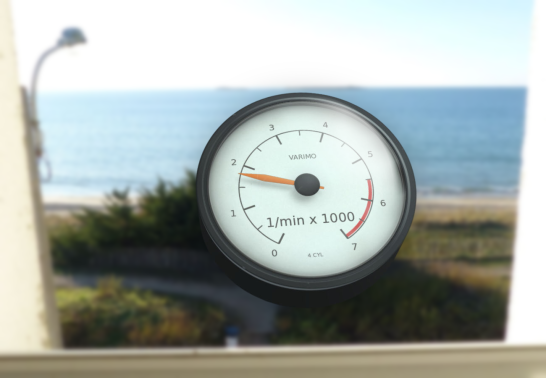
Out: 1750rpm
